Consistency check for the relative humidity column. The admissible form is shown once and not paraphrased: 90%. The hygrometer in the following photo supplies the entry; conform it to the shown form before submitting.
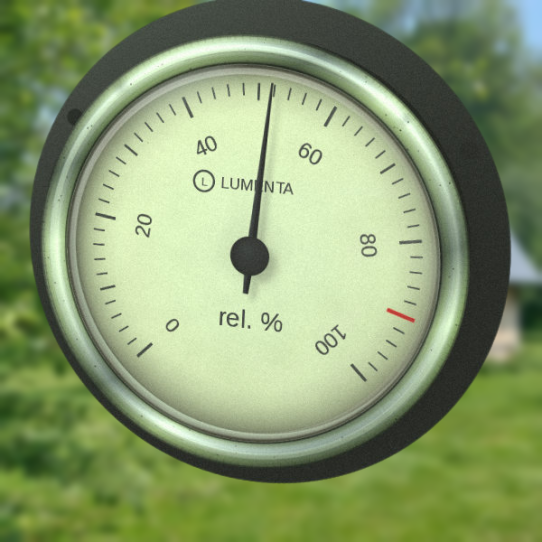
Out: 52%
